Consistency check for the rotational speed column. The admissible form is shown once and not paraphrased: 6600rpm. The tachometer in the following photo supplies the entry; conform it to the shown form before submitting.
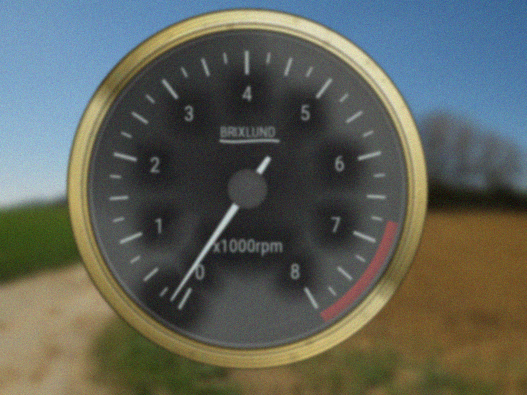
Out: 125rpm
